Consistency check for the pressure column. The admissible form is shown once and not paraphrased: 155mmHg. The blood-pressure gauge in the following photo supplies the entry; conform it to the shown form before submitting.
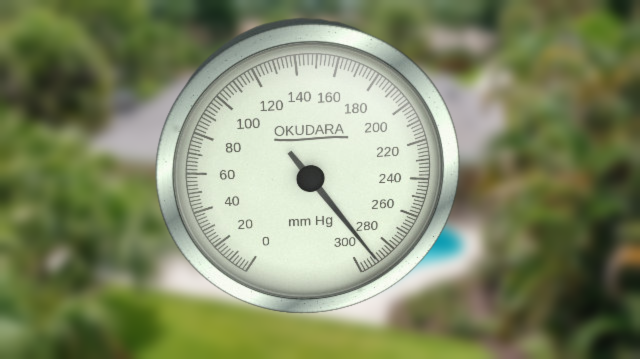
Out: 290mmHg
